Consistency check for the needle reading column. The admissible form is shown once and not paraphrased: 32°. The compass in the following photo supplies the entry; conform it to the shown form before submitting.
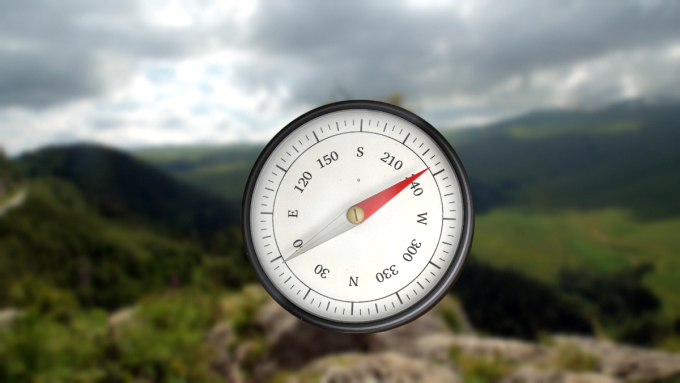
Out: 235°
